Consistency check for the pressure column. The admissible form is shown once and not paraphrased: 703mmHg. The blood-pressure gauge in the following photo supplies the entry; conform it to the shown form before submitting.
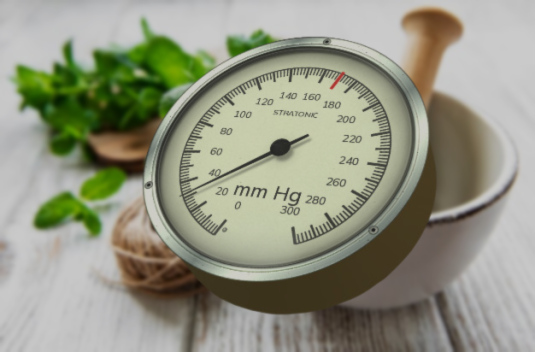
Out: 30mmHg
